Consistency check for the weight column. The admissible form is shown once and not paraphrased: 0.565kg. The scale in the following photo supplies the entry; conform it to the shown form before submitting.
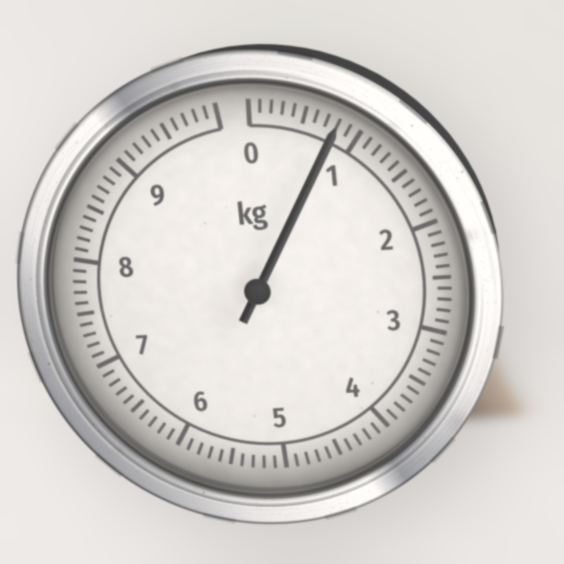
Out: 0.8kg
